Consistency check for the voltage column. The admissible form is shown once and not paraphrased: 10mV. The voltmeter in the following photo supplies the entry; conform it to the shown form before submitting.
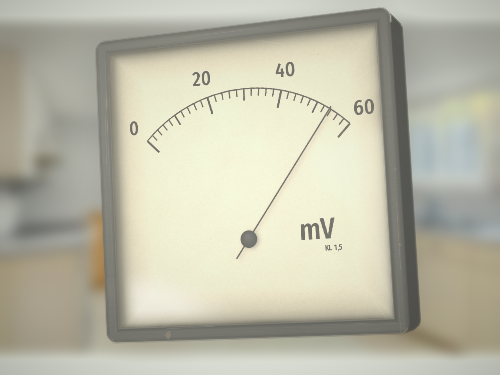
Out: 54mV
